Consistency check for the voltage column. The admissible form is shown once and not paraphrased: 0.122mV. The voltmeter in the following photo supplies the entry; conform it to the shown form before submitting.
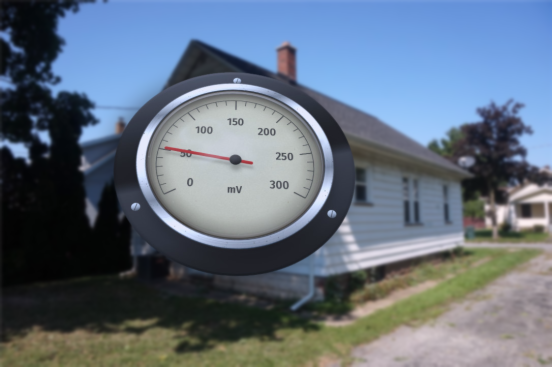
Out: 50mV
